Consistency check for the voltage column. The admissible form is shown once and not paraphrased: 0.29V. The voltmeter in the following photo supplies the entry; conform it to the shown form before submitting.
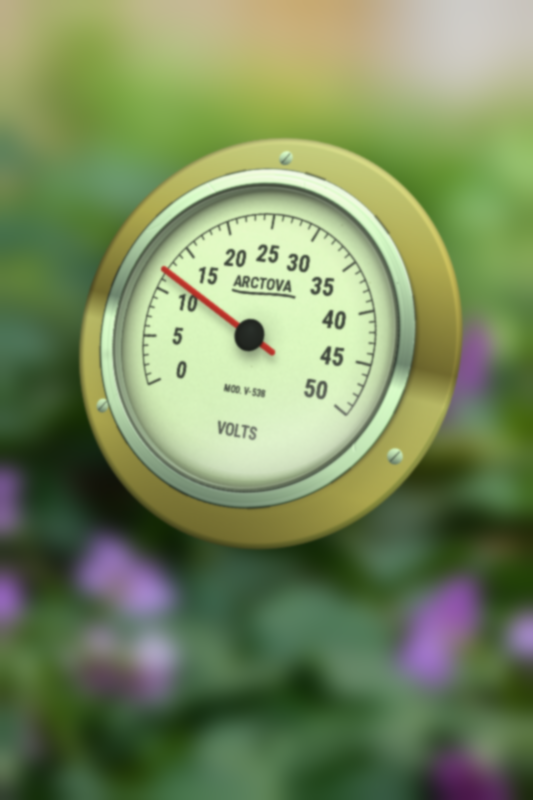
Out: 12V
